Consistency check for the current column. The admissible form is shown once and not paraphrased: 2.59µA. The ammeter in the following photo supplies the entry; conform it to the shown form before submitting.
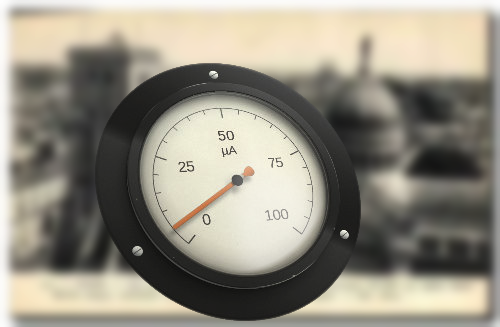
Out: 5µA
